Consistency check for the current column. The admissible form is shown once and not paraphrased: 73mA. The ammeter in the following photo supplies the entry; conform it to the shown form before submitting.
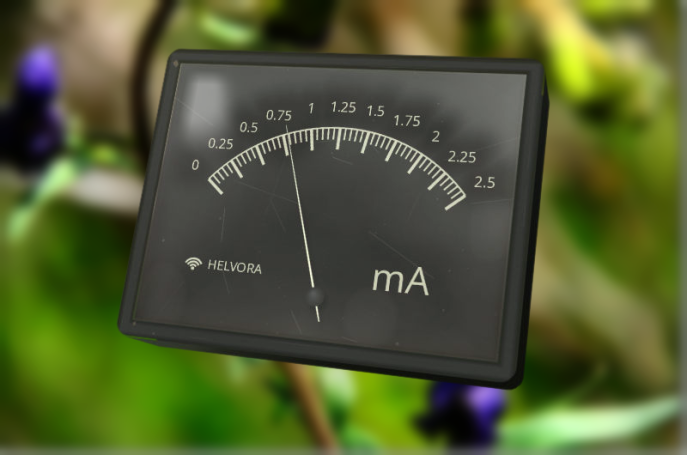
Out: 0.8mA
